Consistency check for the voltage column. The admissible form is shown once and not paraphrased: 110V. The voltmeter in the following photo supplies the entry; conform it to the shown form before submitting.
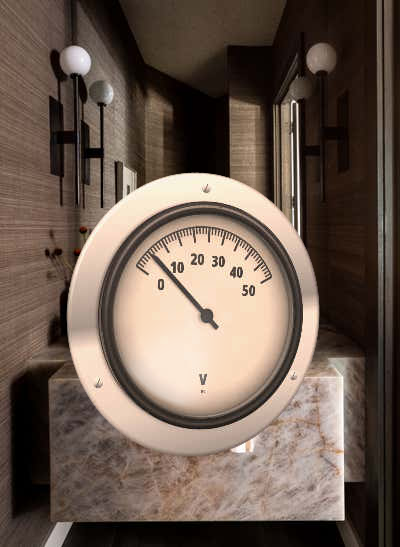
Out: 5V
